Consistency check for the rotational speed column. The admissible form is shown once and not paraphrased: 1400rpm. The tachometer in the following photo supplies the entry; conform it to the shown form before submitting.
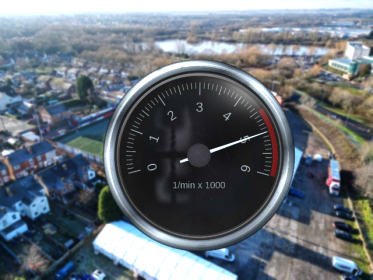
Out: 5000rpm
